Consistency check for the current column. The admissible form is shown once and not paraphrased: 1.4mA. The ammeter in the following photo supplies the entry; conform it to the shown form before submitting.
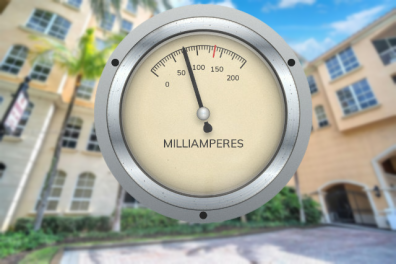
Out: 75mA
